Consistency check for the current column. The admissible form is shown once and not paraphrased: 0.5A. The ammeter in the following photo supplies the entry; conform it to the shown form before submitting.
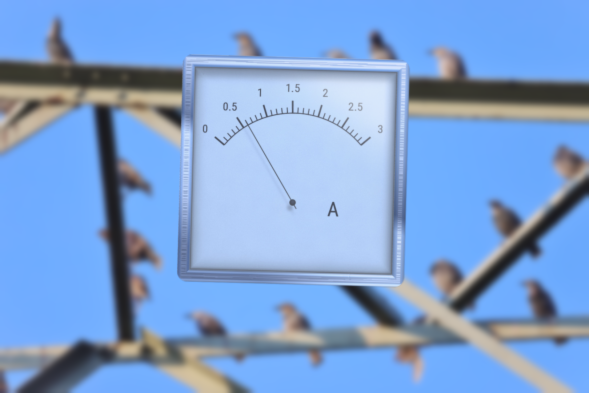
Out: 0.6A
